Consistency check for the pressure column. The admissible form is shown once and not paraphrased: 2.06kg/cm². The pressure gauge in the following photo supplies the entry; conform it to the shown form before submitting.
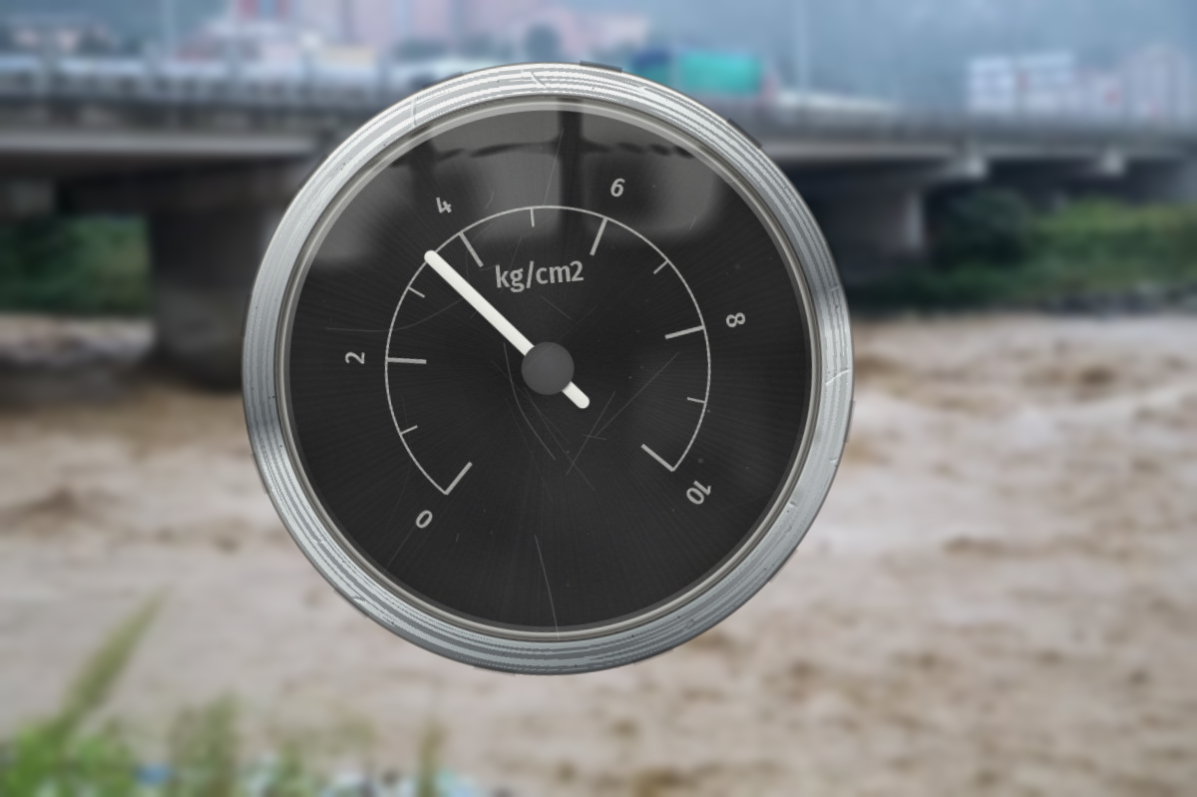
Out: 3.5kg/cm²
